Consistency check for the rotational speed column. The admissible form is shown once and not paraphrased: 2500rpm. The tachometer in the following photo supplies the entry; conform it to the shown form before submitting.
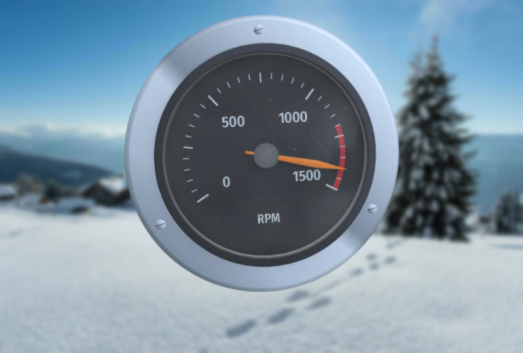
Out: 1400rpm
